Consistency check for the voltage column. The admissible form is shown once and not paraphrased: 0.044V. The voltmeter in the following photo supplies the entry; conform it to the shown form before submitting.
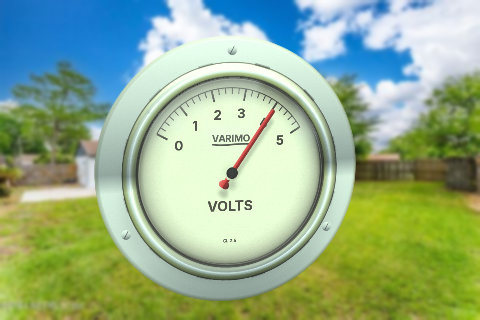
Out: 4V
